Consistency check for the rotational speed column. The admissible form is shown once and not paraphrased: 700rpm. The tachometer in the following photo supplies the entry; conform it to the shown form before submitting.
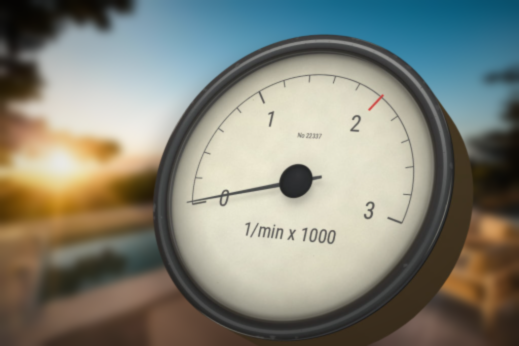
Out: 0rpm
